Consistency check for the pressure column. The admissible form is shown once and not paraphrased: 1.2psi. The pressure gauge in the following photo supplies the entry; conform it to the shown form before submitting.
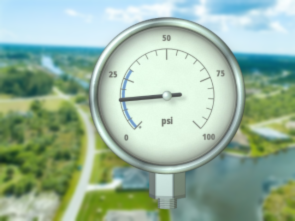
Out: 15psi
